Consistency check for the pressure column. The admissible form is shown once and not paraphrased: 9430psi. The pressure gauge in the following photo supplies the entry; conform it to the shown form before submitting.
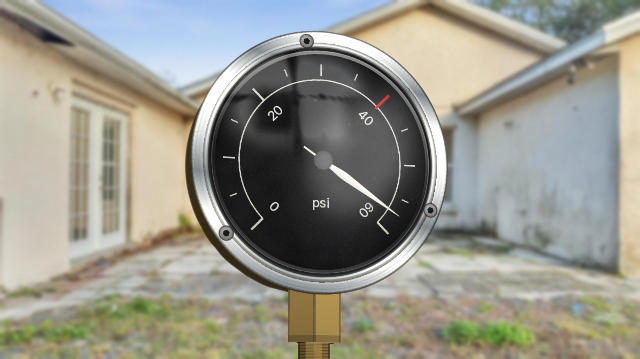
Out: 57.5psi
